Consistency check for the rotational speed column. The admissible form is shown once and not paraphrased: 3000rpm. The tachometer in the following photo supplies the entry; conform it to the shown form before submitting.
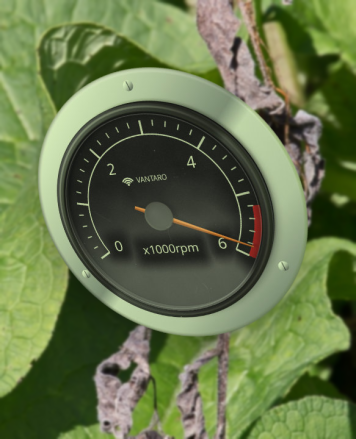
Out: 5800rpm
